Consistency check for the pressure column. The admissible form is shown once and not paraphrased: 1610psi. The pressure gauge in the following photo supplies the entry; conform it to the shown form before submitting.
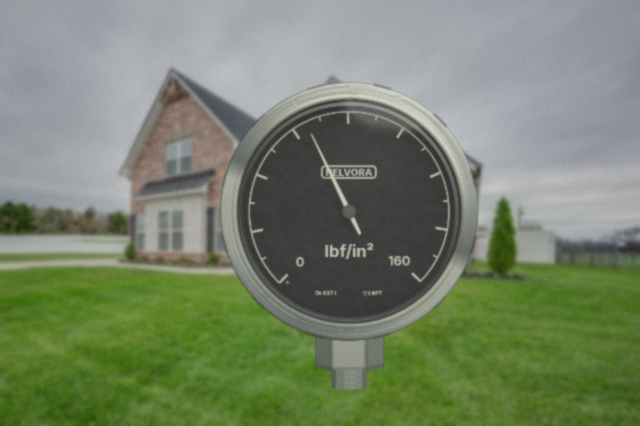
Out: 65psi
